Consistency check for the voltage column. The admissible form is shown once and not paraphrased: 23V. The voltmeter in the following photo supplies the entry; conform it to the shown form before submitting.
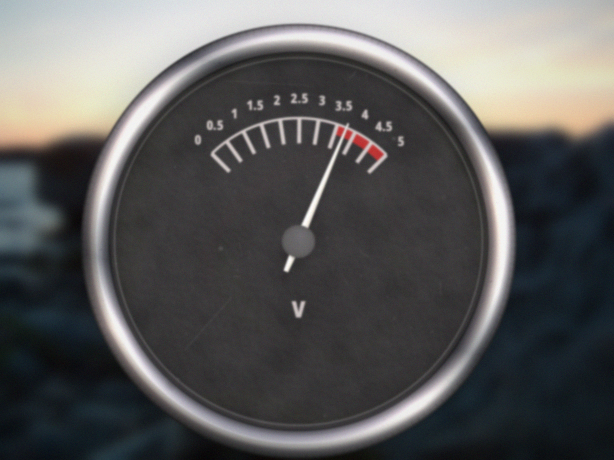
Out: 3.75V
